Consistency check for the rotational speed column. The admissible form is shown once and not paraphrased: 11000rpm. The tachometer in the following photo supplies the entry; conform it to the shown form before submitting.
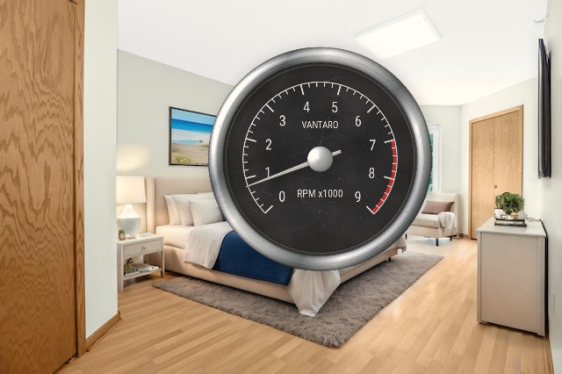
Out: 800rpm
